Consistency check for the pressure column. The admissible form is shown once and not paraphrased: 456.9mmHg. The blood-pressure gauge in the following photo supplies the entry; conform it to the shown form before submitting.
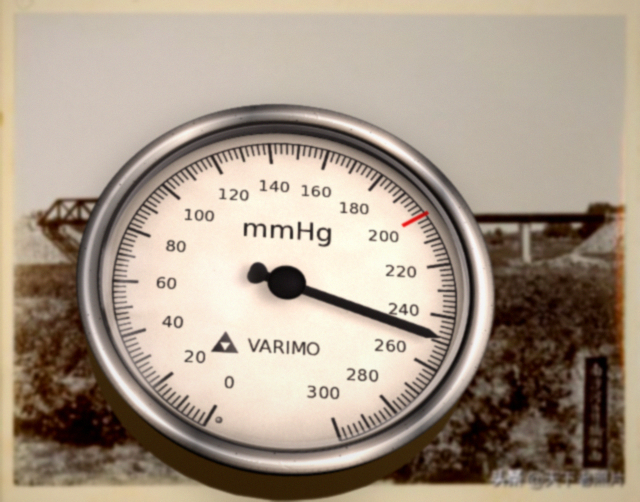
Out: 250mmHg
